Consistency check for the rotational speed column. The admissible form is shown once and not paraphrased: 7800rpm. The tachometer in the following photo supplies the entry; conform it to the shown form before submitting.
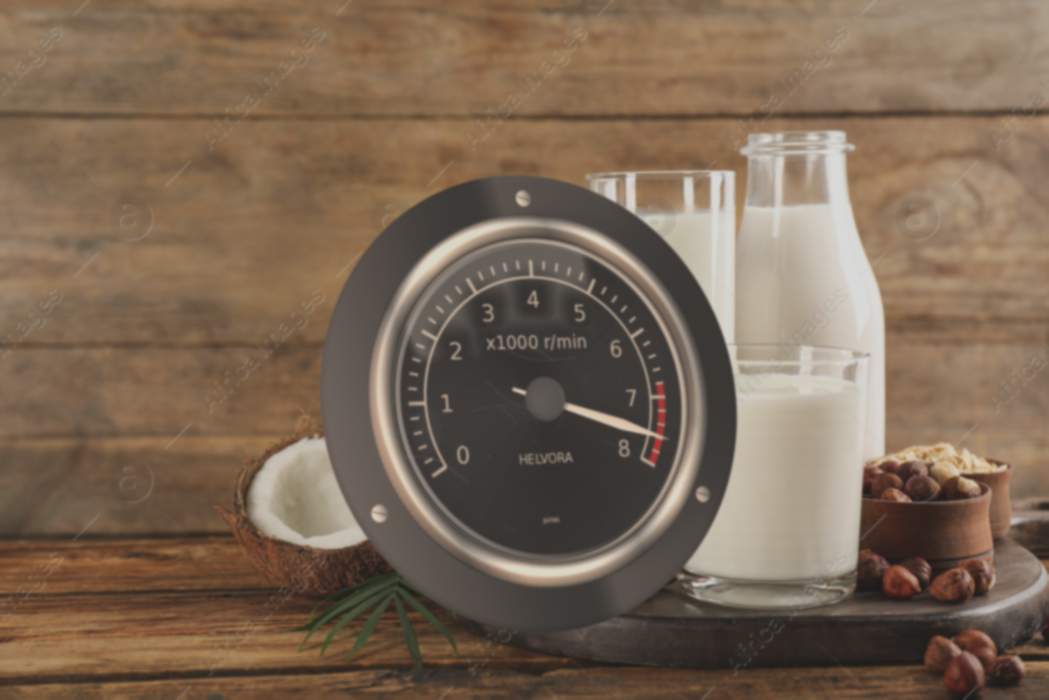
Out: 7600rpm
